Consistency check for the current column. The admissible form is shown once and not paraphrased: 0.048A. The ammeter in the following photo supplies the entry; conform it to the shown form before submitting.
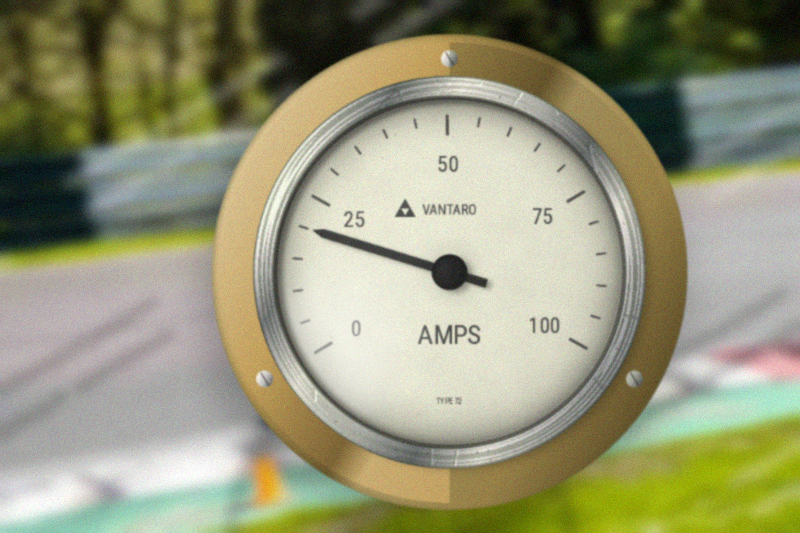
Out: 20A
